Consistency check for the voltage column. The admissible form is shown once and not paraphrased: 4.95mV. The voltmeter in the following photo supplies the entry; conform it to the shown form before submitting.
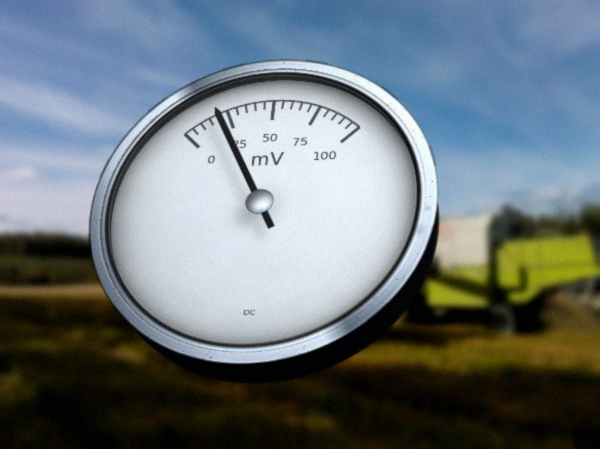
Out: 20mV
